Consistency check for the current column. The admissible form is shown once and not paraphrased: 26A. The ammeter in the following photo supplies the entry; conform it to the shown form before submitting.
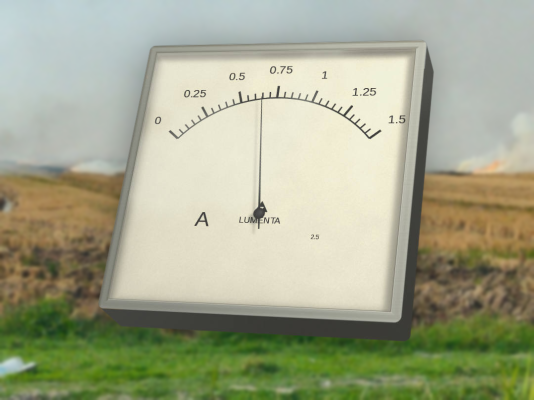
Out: 0.65A
